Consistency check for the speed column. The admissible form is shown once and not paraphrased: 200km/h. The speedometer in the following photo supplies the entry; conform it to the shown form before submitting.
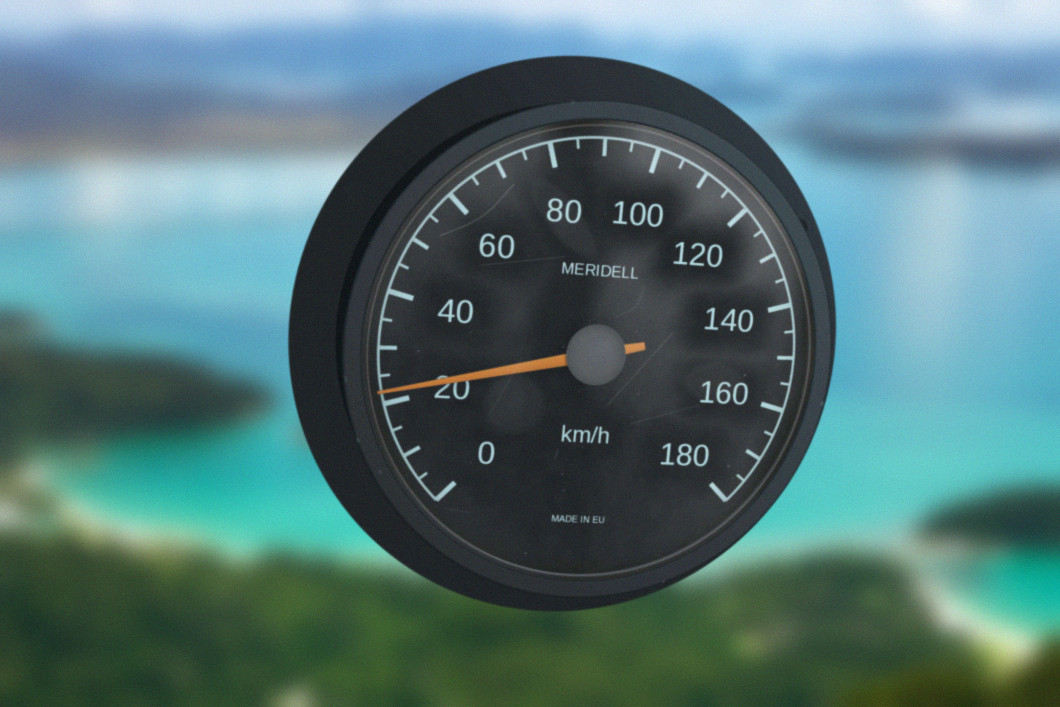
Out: 22.5km/h
